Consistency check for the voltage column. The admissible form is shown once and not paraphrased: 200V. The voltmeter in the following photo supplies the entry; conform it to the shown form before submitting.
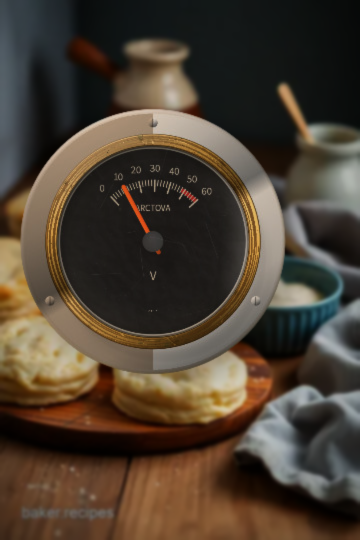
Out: 10V
